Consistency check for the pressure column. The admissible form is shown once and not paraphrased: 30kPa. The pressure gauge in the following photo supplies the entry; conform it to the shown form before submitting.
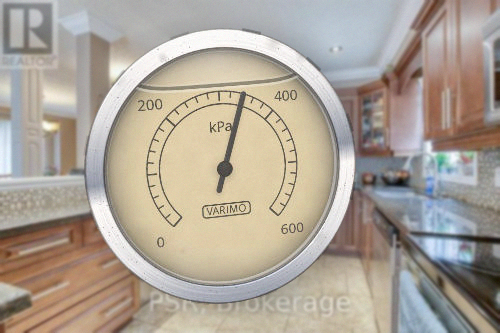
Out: 340kPa
